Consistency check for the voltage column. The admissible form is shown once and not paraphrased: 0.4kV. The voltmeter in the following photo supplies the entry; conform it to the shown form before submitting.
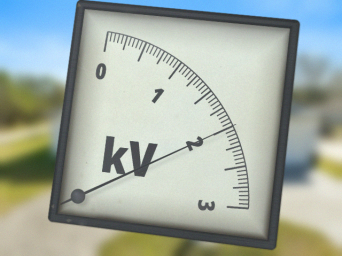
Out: 2kV
